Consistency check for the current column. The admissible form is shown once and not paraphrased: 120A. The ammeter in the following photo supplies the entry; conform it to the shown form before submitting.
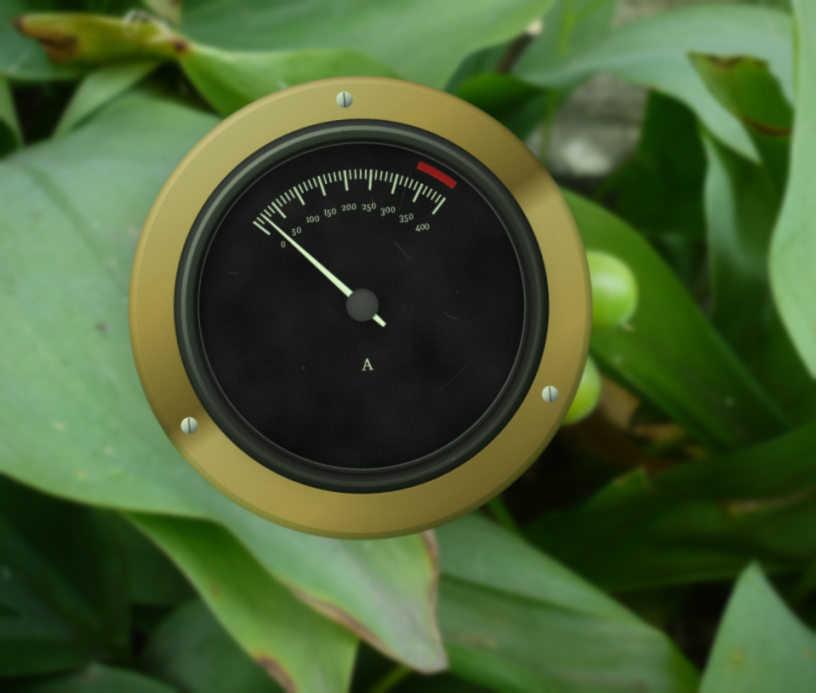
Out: 20A
